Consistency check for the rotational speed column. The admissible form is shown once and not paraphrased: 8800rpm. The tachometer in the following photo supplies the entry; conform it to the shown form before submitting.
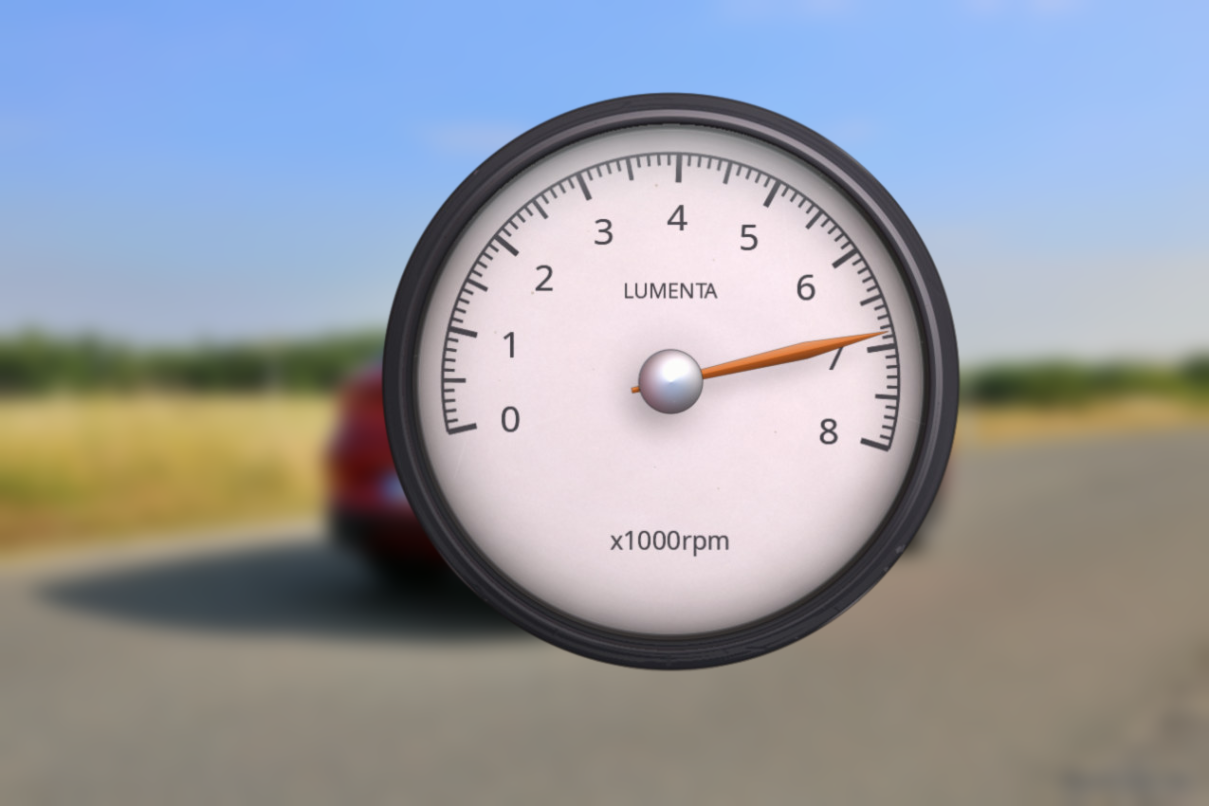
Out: 6850rpm
